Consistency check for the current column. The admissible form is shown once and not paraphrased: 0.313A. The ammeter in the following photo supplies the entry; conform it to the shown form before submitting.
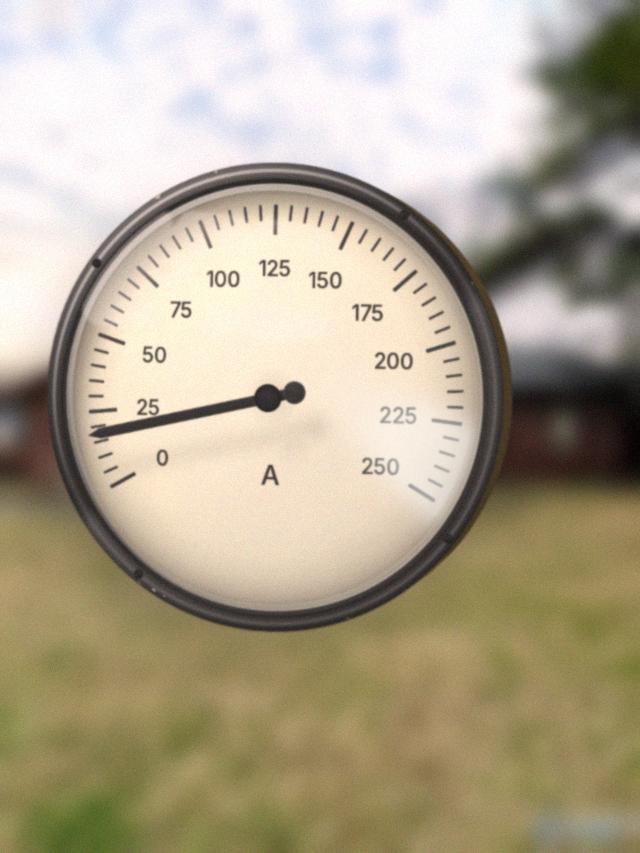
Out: 17.5A
